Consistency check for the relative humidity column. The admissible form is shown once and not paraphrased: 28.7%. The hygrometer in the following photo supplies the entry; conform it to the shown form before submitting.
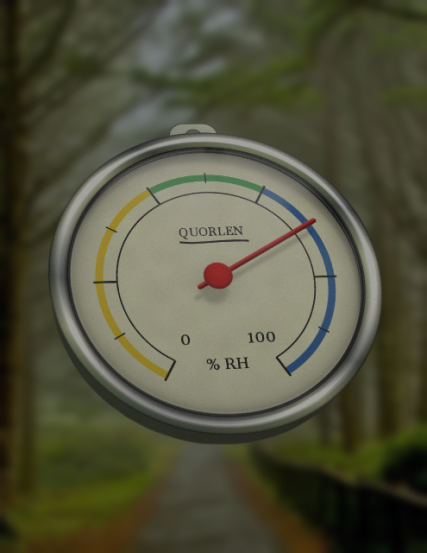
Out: 70%
